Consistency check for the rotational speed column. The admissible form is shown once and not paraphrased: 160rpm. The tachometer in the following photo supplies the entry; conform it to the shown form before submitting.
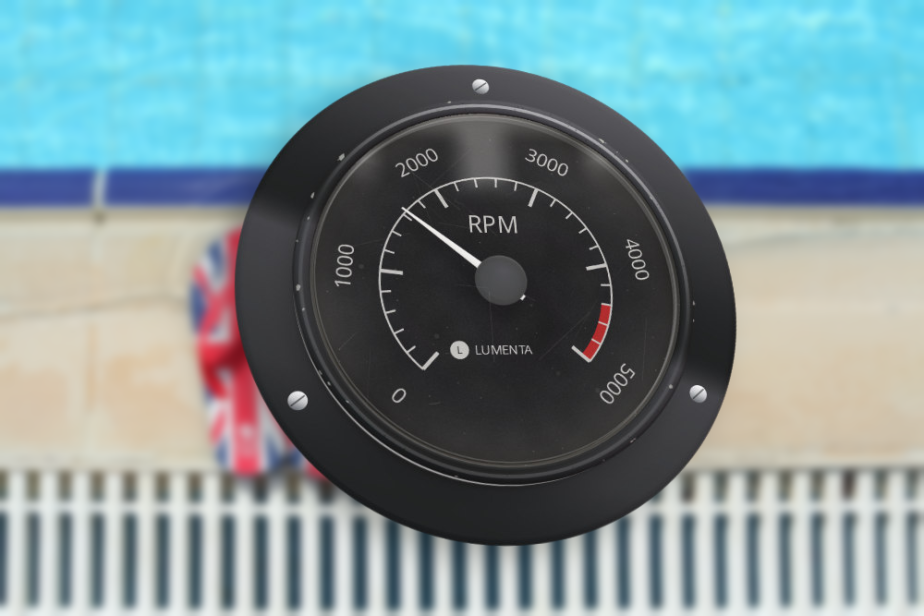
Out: 1600rpm
